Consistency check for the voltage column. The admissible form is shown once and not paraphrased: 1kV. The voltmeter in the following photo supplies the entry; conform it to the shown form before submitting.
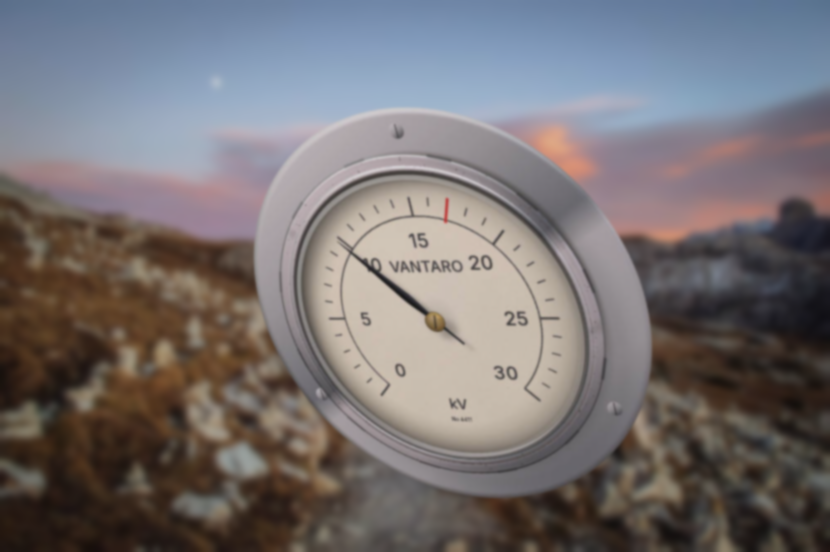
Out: 10kV
